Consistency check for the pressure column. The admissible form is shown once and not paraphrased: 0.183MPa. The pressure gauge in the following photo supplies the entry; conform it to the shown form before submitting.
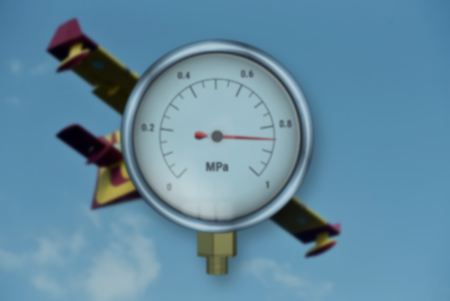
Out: 0.85MPa
